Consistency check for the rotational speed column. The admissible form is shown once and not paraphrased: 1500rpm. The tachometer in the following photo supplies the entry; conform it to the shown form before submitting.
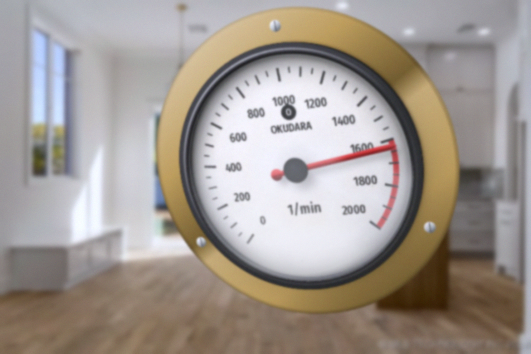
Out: 1625rpm
